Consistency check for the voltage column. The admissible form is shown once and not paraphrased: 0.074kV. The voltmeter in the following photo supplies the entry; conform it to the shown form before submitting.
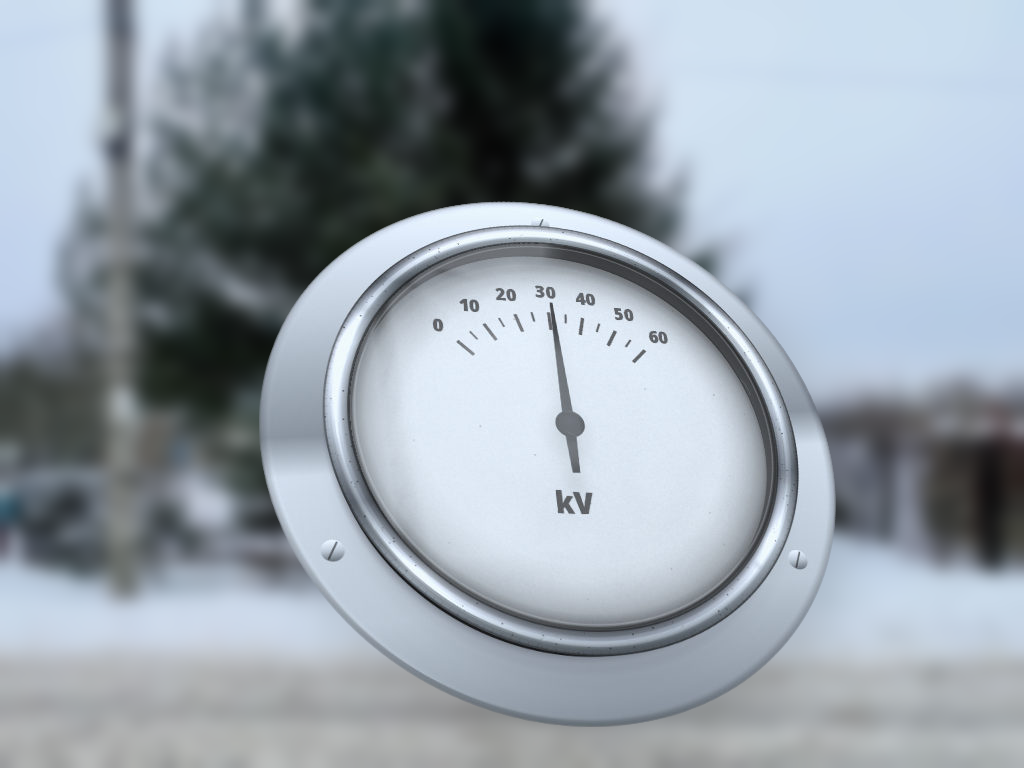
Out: 30kV
